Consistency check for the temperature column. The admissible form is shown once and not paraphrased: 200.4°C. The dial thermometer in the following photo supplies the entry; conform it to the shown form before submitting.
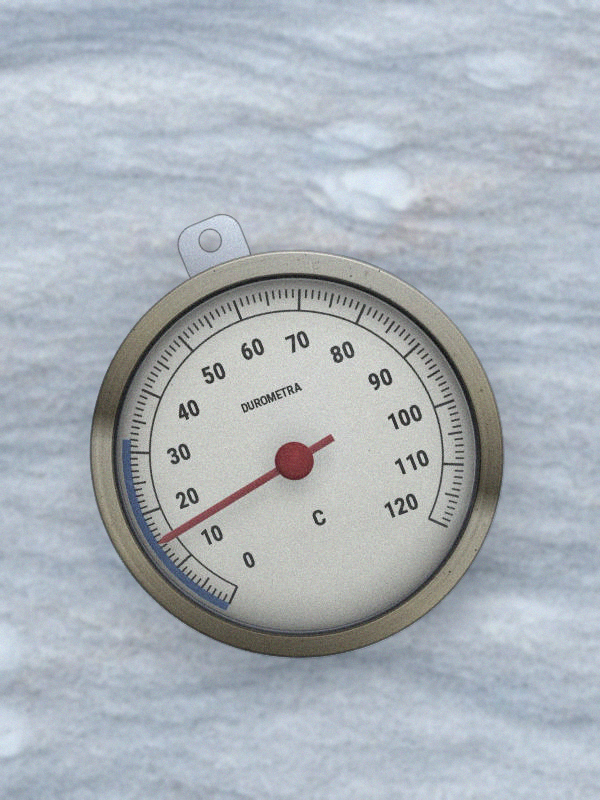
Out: 15°C
